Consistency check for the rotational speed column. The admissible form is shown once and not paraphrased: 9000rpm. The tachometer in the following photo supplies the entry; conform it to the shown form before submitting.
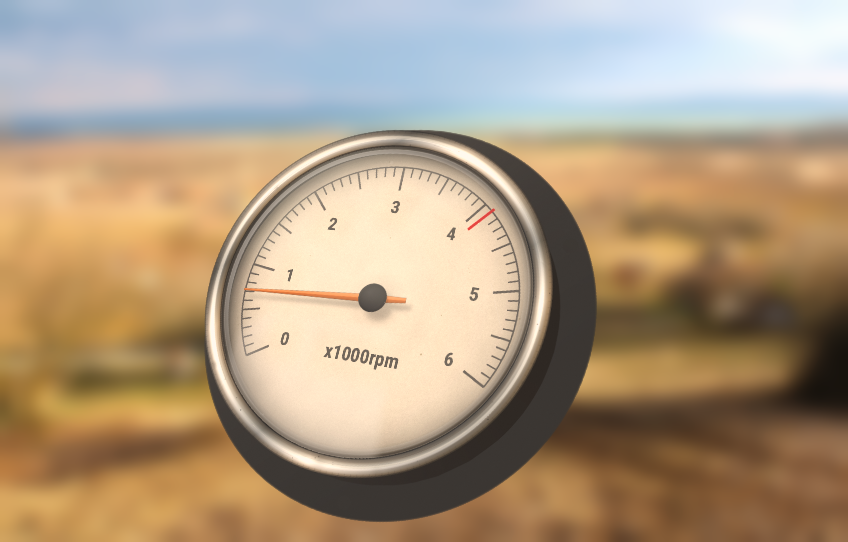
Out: 700rpm
